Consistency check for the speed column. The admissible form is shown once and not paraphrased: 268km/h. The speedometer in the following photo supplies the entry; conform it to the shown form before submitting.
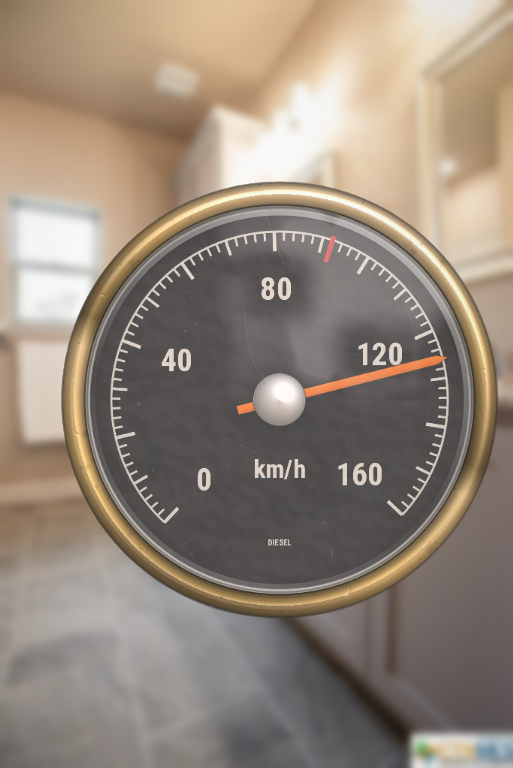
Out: 126km/h
